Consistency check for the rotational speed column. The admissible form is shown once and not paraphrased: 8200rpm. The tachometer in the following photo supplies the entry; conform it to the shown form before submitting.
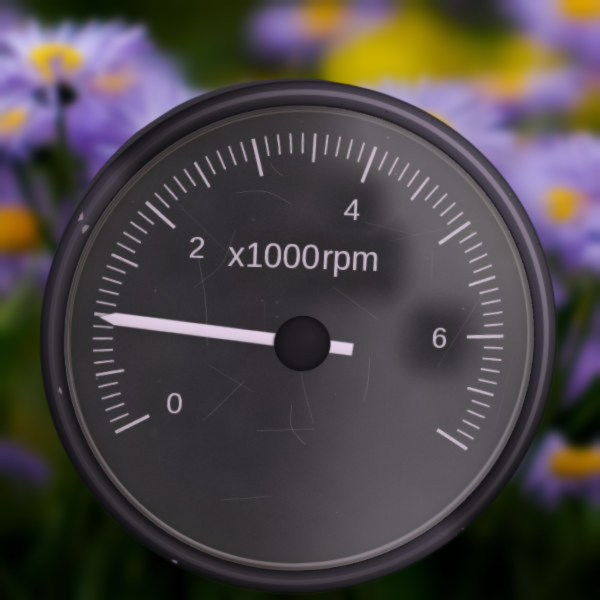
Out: 1000rpm
